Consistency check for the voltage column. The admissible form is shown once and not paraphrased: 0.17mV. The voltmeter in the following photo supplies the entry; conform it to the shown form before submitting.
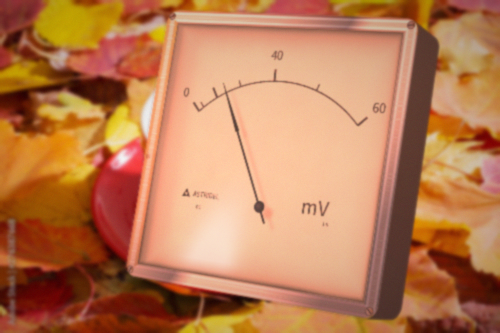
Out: 25mV
